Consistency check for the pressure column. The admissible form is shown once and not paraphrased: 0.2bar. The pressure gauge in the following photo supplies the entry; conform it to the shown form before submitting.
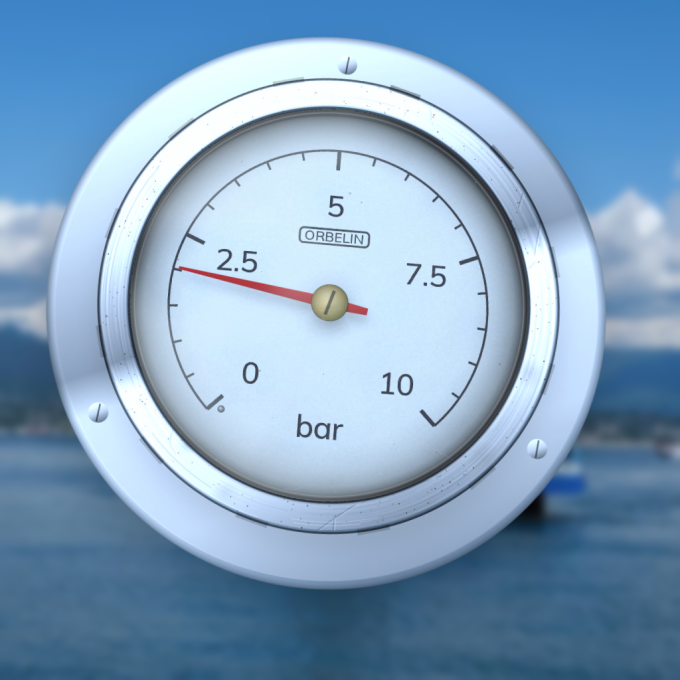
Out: 2bar
